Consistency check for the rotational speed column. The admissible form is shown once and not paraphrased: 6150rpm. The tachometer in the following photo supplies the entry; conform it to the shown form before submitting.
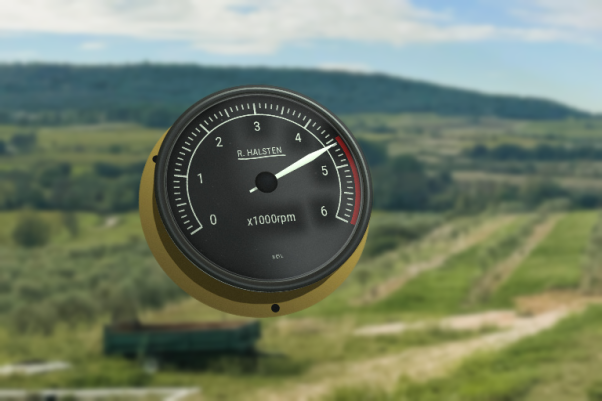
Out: 4600rpm
